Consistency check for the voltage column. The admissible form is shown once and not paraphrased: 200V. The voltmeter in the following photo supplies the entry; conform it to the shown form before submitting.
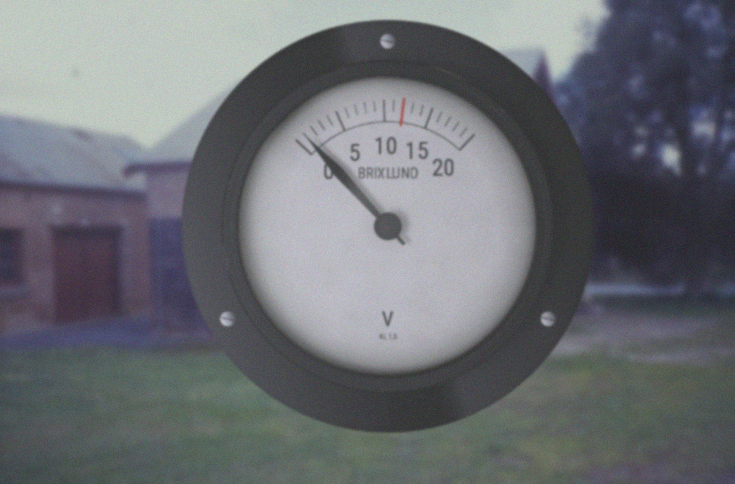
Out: 1V
